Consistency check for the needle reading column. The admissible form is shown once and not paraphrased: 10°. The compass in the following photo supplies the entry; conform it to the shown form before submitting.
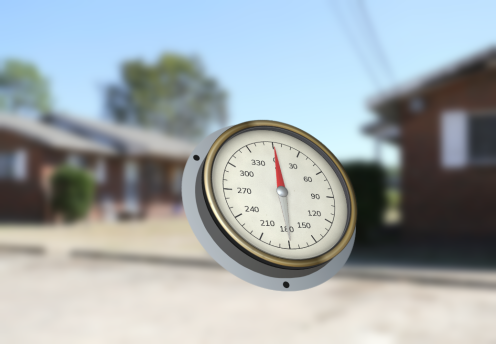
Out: 0°
